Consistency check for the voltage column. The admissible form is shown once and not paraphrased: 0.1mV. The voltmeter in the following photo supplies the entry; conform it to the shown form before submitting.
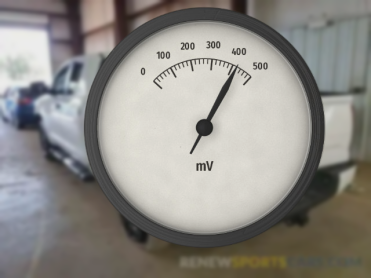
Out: 420mV
